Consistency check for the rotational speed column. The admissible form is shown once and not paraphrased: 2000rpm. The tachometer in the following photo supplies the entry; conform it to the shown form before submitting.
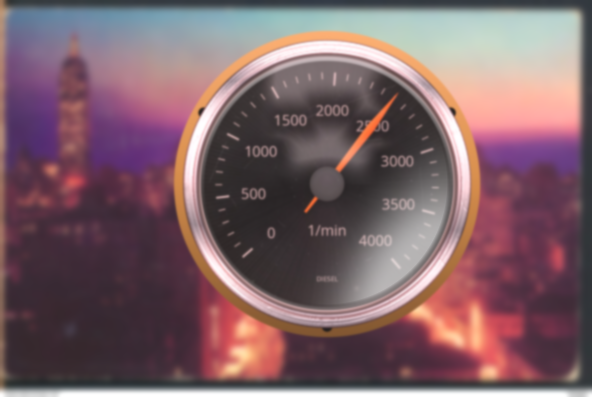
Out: 2500rpm
